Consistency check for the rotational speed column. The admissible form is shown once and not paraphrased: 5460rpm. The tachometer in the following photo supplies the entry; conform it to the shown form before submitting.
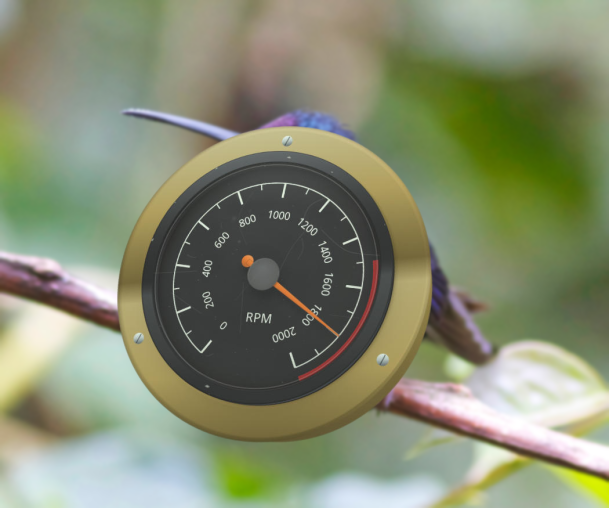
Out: 1800rpm
